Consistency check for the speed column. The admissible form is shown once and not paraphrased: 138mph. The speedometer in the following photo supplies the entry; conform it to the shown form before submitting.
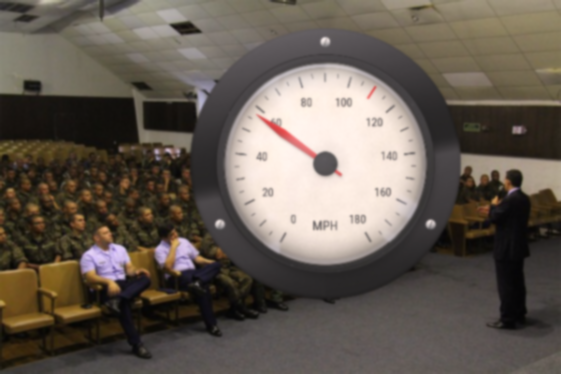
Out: 57.5mph
